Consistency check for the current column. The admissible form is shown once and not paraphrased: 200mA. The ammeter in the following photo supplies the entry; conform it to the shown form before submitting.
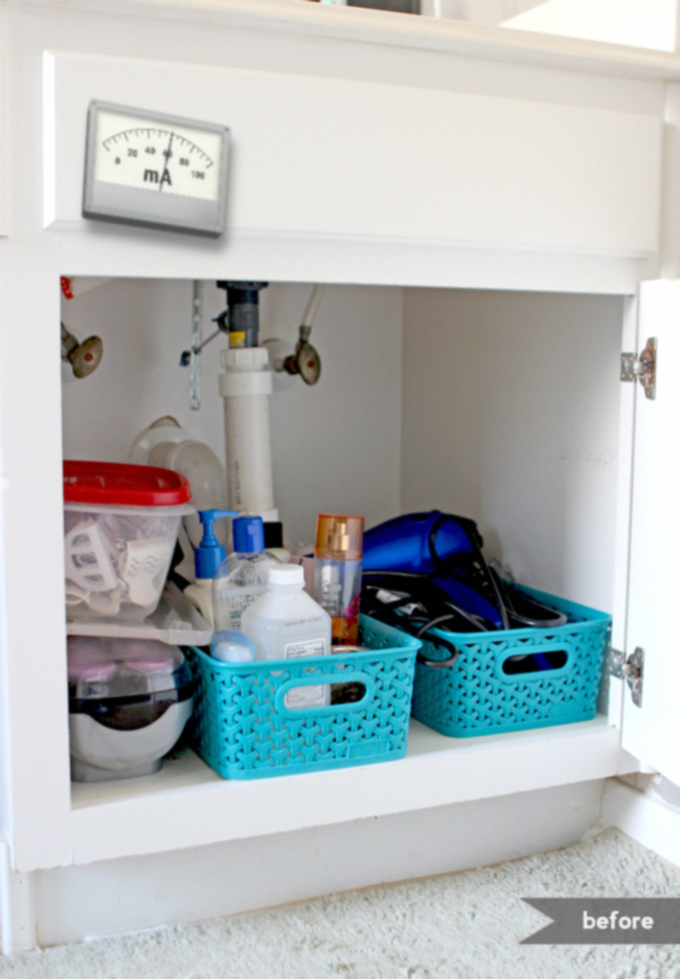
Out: 60mA
